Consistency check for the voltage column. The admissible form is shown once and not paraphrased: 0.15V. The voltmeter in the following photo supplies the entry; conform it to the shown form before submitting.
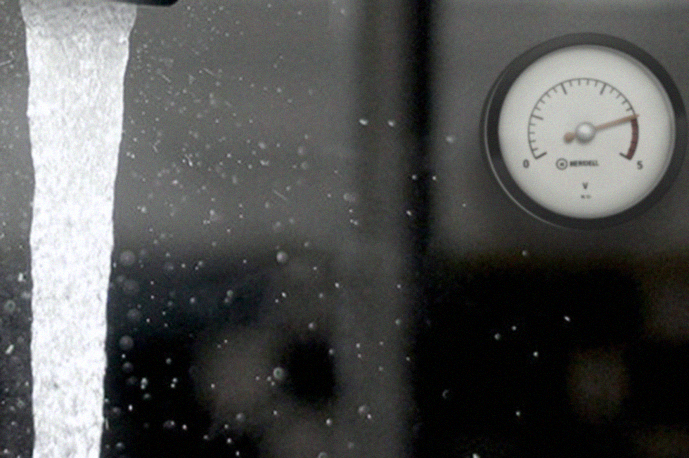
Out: 4V
